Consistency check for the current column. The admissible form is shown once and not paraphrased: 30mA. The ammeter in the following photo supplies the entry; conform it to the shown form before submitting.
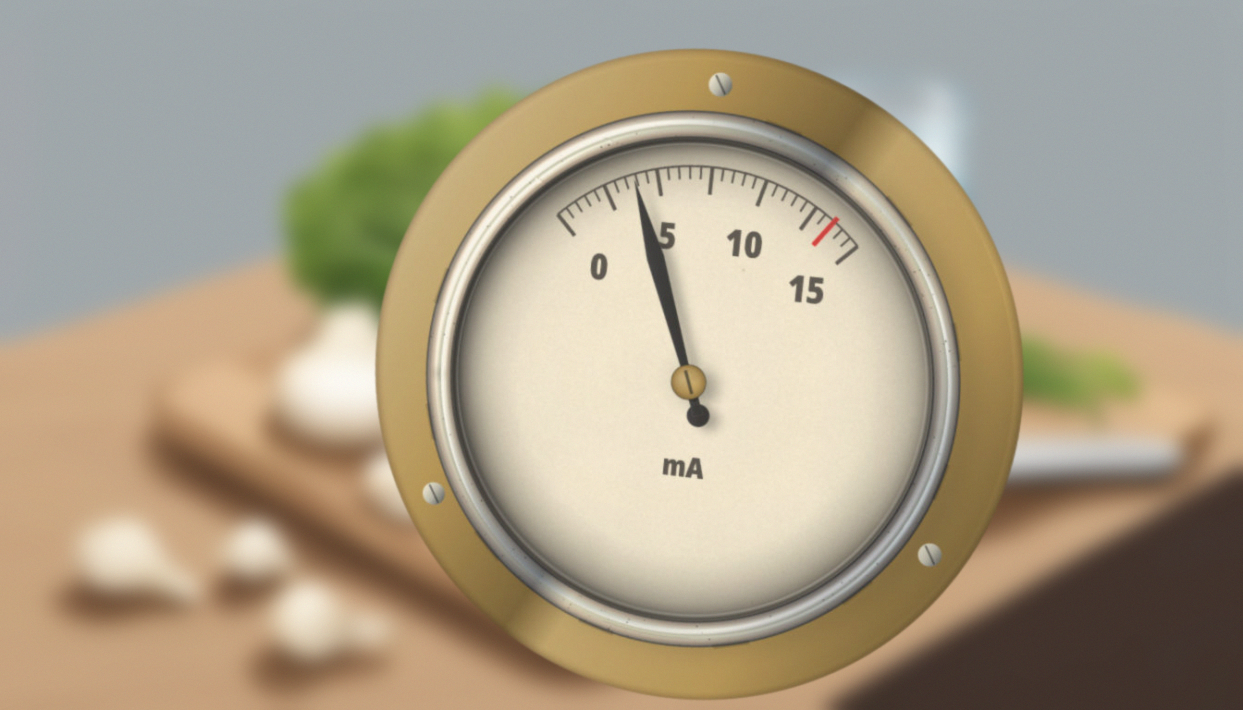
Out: 4mA
